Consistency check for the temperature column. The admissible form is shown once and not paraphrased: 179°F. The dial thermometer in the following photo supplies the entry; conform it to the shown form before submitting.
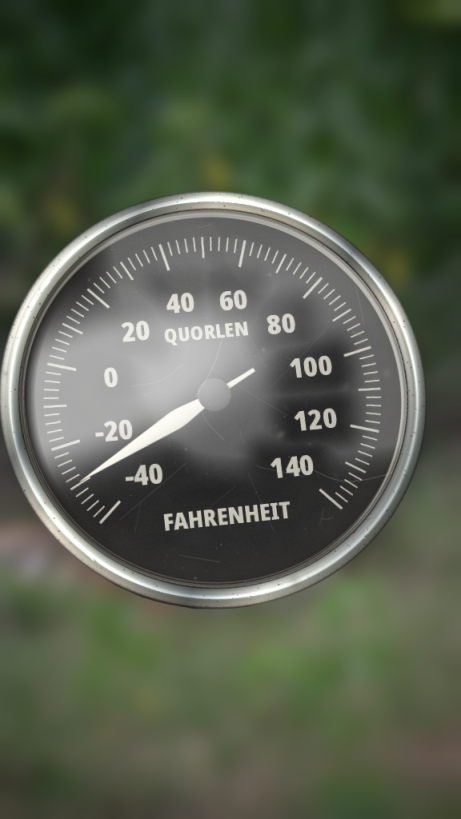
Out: -30°F
